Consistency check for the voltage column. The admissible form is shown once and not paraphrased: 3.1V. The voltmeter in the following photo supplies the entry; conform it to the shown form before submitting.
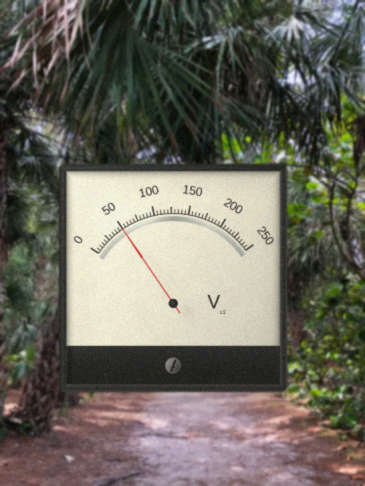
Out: 50V
